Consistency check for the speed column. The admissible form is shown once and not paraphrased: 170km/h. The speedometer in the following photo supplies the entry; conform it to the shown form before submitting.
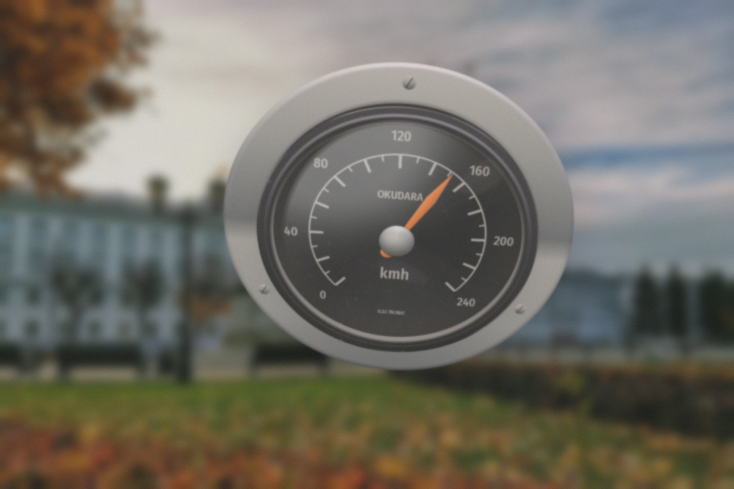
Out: 150km/h
